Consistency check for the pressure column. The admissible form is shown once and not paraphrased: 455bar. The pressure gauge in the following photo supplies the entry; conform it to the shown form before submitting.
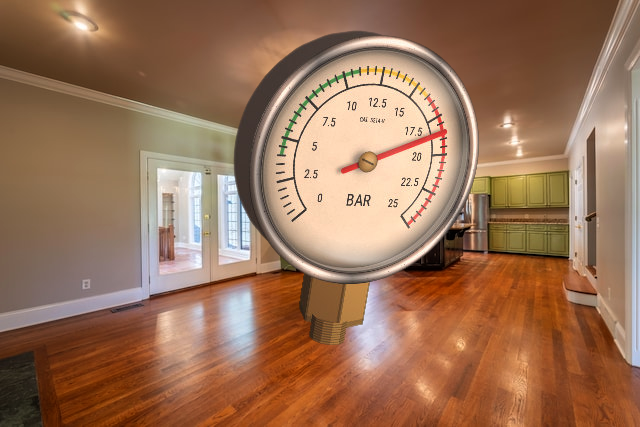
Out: 18.5bar
